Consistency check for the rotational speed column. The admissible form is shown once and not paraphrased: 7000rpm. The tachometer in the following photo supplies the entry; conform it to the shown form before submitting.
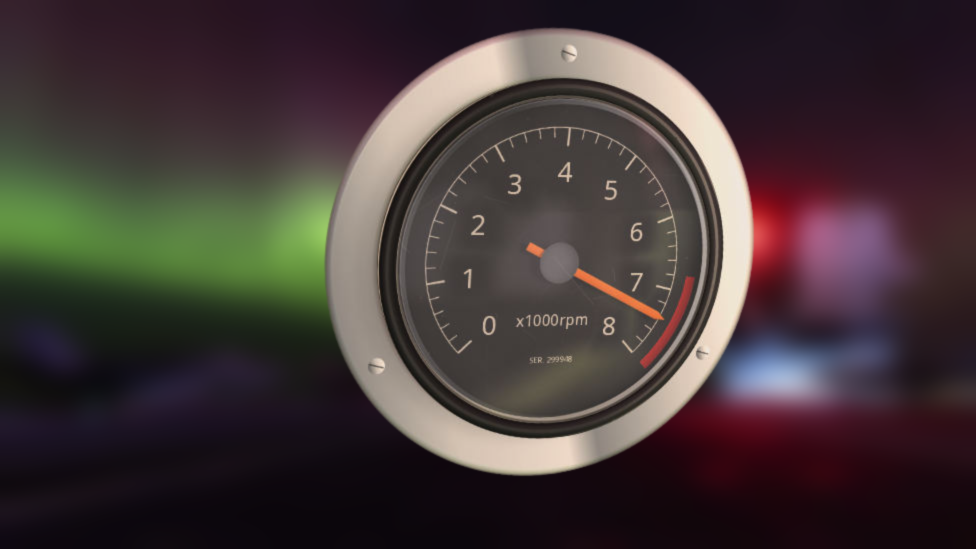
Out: 7400rpm
